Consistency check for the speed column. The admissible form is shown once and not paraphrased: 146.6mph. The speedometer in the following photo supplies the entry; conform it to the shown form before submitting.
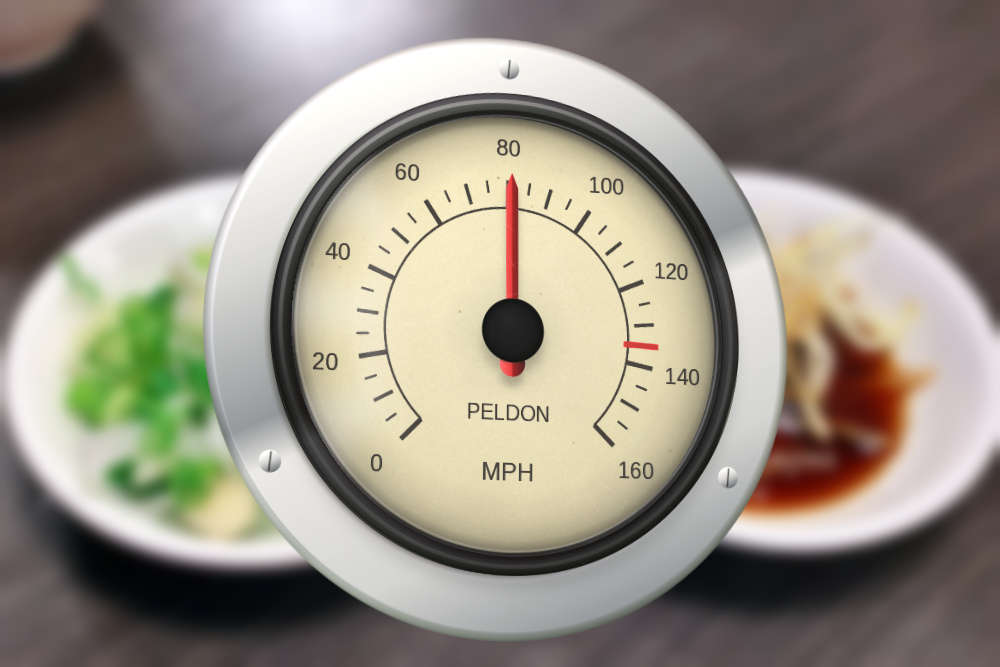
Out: 80mph
